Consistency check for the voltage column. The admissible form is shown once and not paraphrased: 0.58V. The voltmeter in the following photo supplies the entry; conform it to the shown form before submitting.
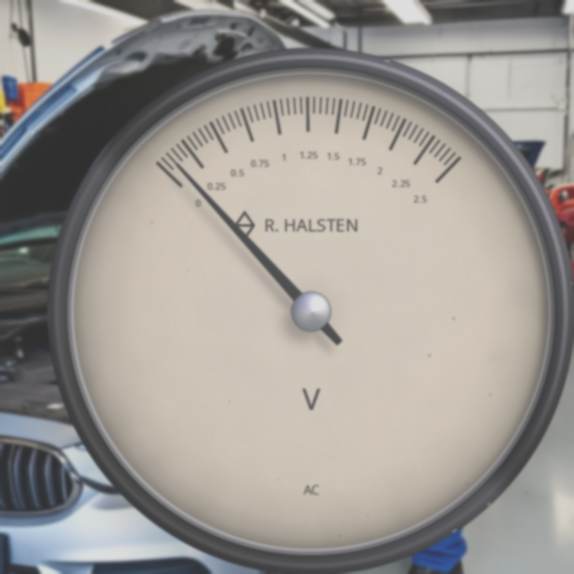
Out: 0.1V
